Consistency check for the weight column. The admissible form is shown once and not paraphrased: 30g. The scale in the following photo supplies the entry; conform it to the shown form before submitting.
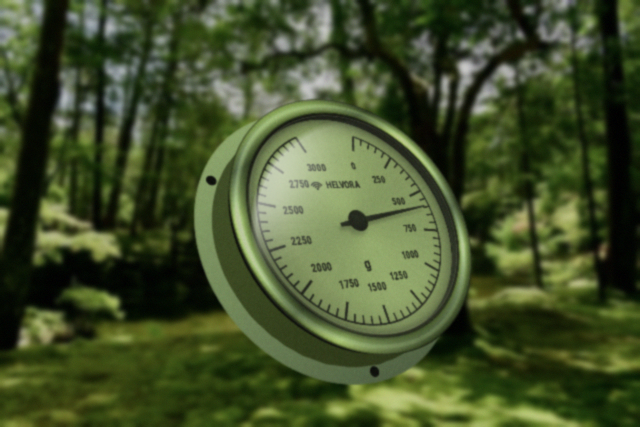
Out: 600g
